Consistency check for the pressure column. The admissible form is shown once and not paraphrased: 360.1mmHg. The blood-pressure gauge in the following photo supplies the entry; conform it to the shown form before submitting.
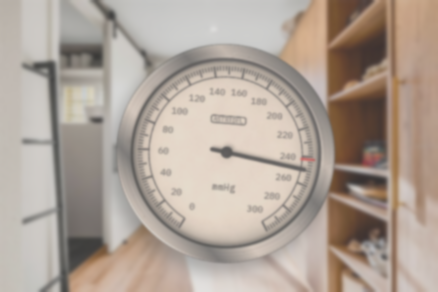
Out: 250mmHg
